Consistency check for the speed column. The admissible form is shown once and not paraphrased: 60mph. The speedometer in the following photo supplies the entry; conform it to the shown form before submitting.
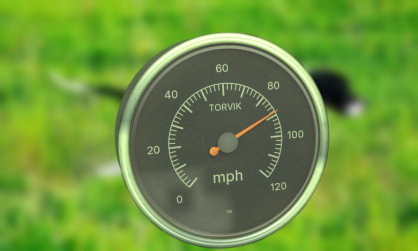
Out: 88mph
